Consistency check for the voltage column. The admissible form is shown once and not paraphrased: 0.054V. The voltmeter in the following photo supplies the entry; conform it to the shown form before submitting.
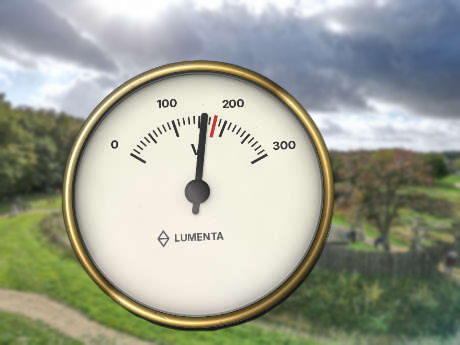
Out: 160V
